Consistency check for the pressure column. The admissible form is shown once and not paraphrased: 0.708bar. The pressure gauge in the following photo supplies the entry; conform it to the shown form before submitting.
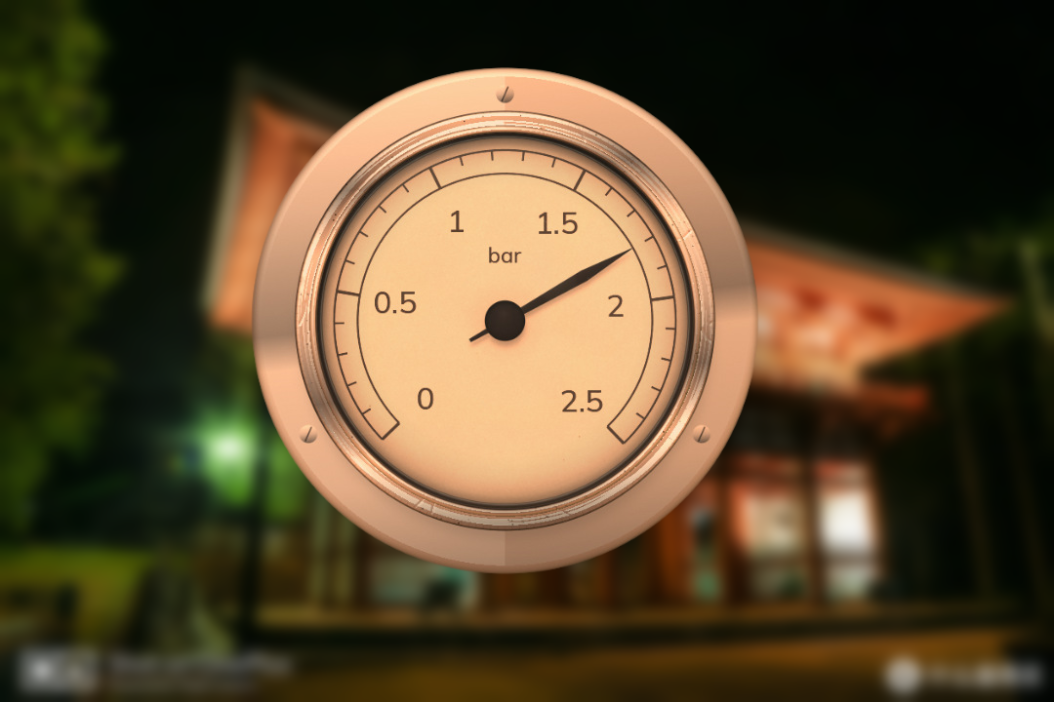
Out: 1.8bar
